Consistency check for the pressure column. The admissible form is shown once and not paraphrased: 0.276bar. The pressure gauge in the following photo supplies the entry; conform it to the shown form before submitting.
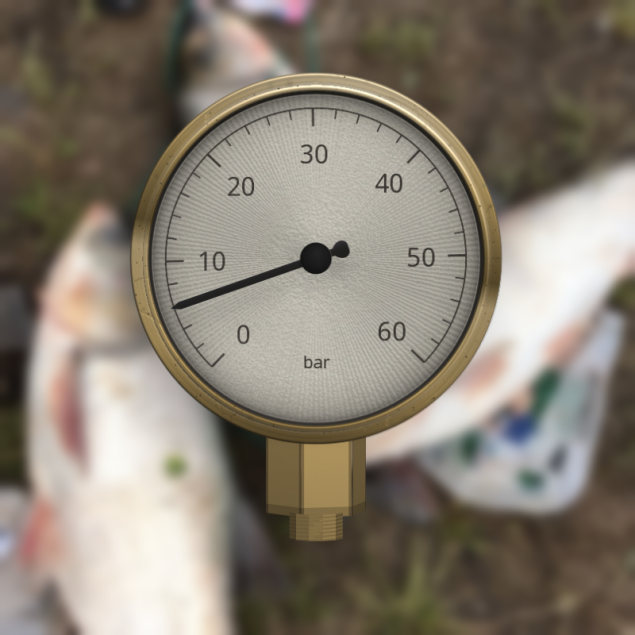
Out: 6bar
